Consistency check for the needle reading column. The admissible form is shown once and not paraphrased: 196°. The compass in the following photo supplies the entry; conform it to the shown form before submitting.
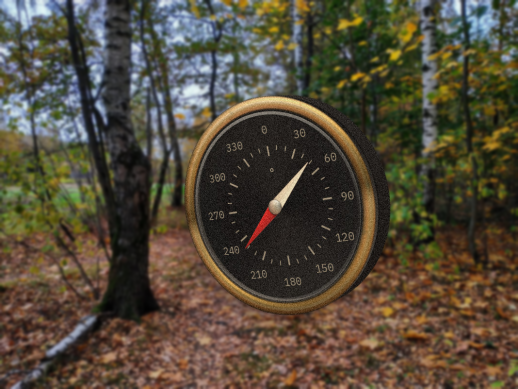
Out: 230°
